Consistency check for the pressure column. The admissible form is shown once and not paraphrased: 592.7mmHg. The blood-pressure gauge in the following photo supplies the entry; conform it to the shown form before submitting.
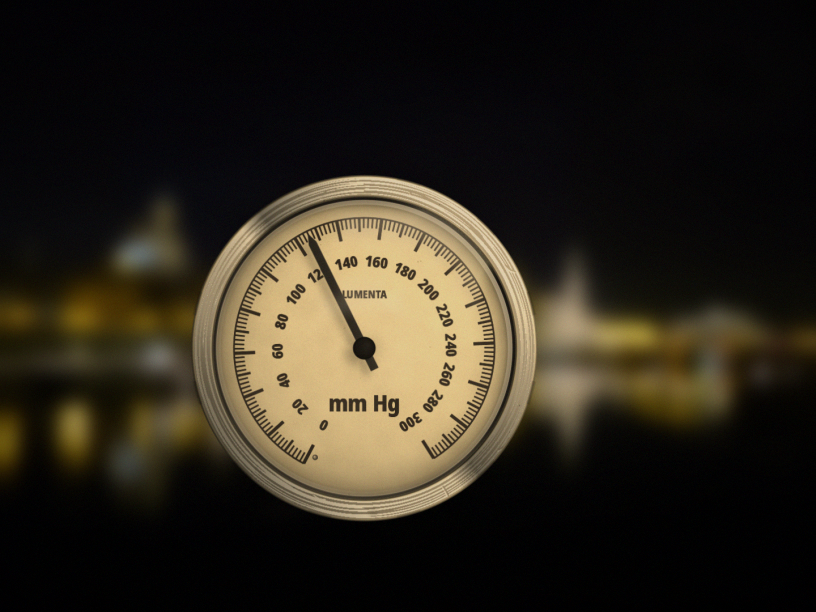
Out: 126mmHg
